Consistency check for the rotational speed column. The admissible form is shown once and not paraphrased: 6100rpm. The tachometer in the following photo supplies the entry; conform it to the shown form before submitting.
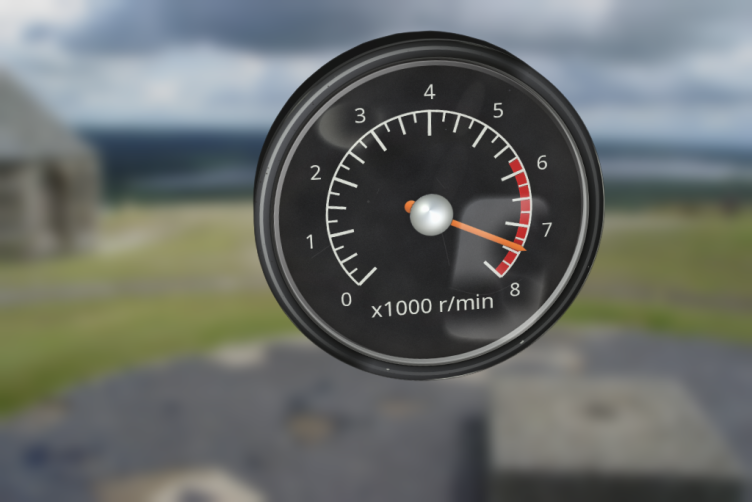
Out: 7375rpm
